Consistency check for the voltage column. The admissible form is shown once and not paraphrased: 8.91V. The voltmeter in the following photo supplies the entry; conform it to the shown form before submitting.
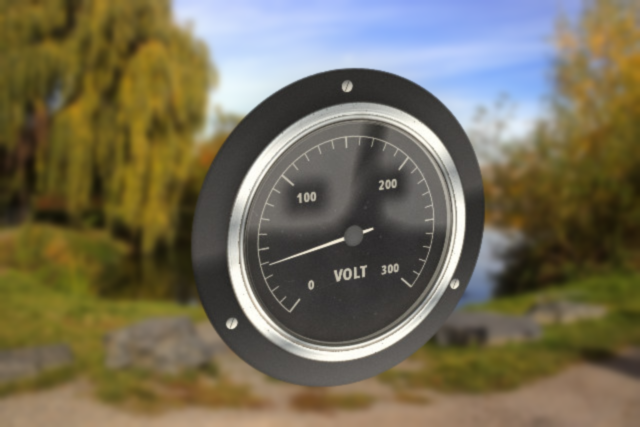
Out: 40V
